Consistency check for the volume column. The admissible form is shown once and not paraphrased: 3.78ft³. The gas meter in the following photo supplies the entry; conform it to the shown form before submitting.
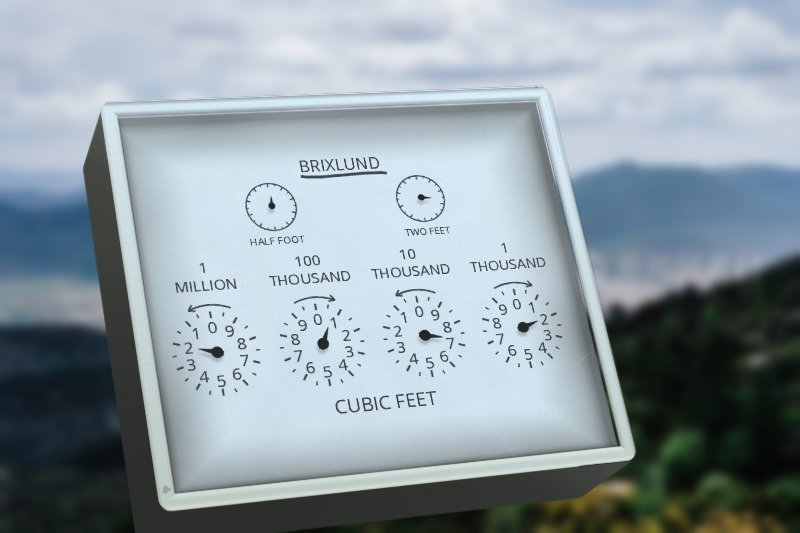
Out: 207200ft³
